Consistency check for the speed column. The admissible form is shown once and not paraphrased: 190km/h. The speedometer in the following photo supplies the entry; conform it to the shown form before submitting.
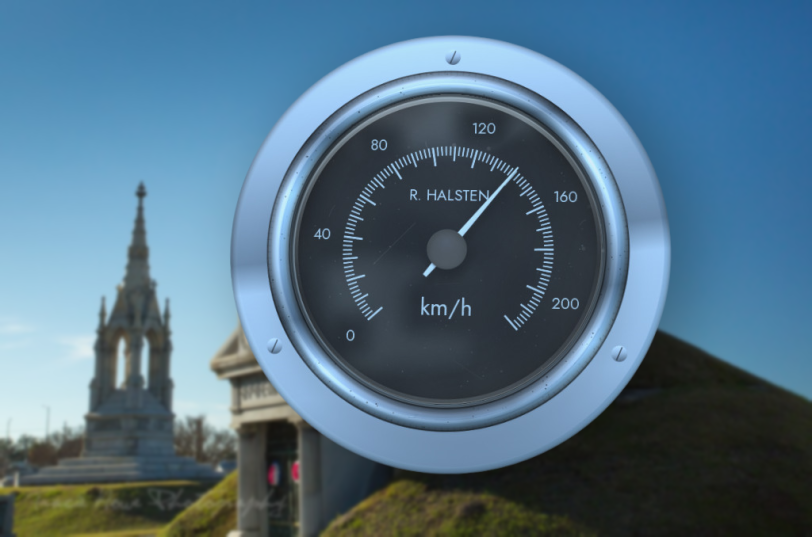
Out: 140km/h
